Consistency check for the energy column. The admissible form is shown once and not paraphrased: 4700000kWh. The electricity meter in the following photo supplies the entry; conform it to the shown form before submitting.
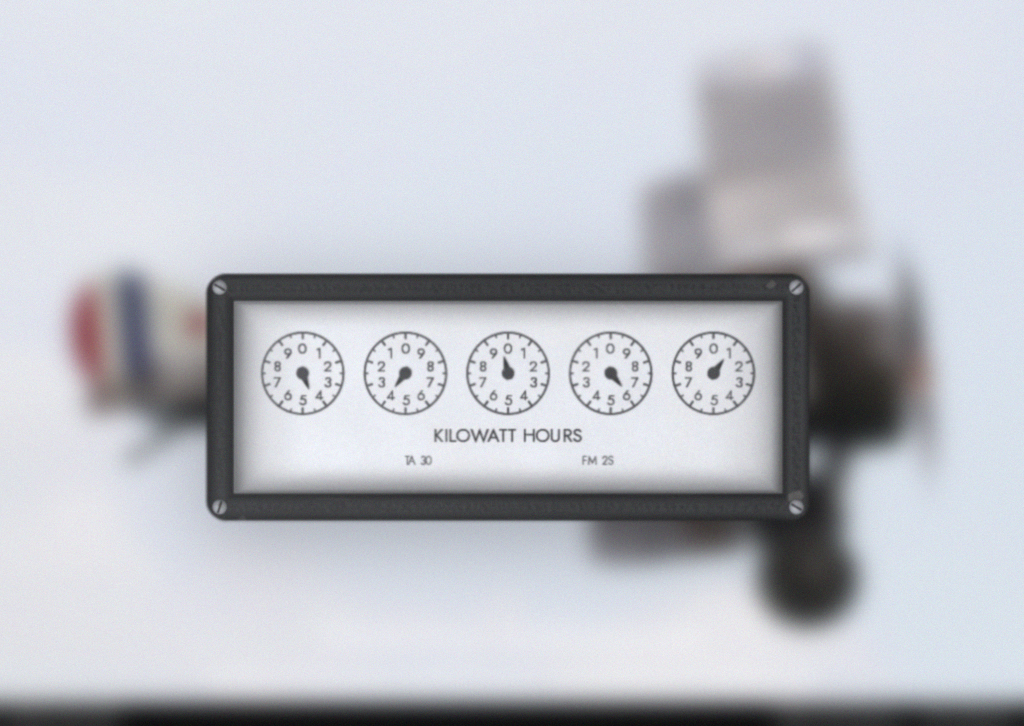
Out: 43961kWh
